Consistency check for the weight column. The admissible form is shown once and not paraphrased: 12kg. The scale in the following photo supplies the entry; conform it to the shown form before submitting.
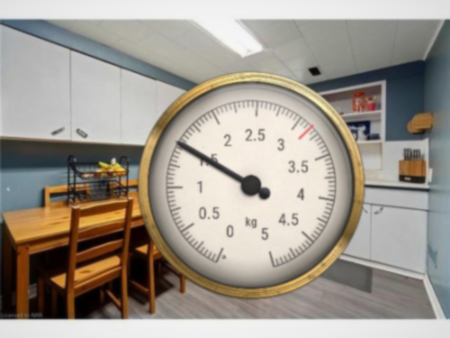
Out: 1.5kg
